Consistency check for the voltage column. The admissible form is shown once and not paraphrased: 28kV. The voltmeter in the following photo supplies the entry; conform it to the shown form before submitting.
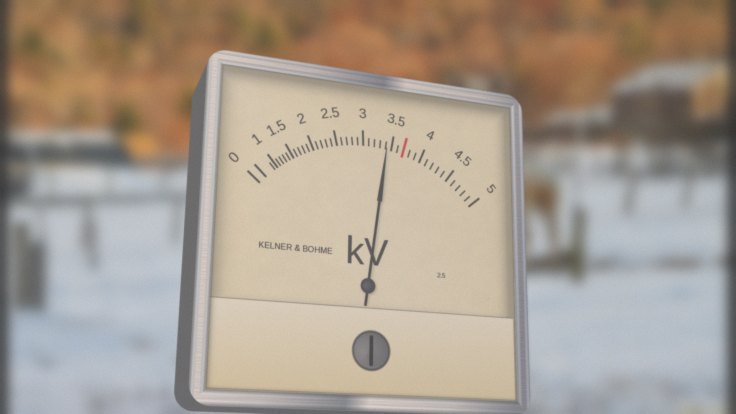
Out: 3.4kV
